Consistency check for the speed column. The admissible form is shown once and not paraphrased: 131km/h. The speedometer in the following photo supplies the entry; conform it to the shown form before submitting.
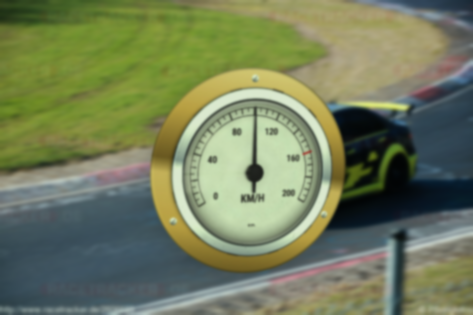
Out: 100km/h
